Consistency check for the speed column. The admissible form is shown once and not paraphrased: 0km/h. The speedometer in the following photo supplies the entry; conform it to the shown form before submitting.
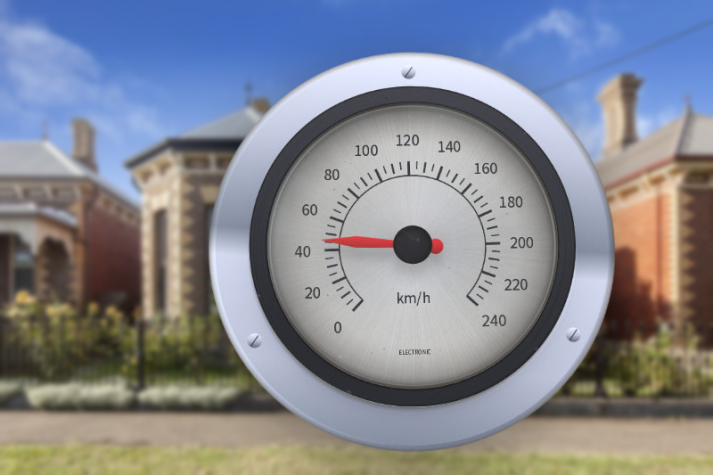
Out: 45km/h
